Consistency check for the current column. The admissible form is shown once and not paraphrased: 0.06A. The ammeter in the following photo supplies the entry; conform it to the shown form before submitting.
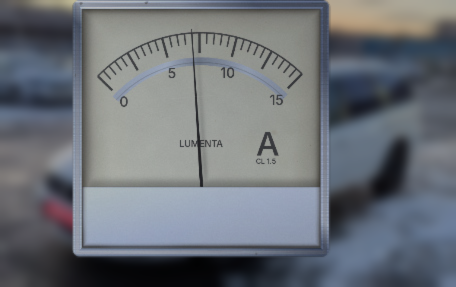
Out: 7A
